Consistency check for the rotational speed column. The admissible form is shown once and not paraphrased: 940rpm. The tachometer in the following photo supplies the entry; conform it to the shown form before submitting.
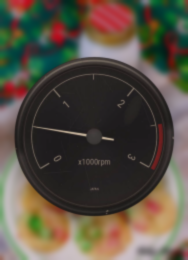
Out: 500rpm
